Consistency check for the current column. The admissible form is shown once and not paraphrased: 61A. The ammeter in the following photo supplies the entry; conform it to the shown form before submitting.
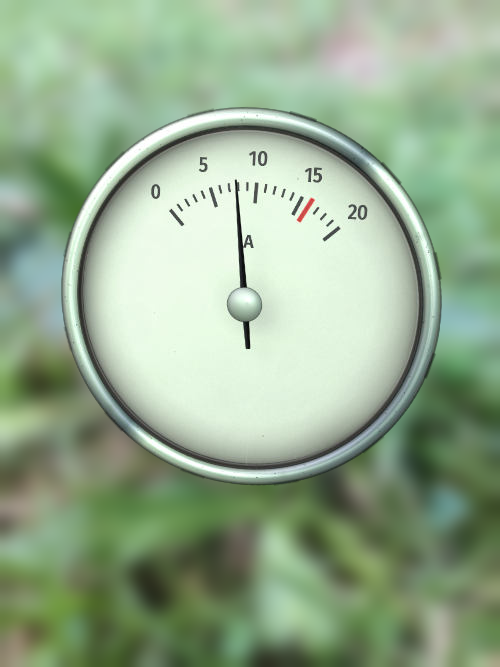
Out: 8A
